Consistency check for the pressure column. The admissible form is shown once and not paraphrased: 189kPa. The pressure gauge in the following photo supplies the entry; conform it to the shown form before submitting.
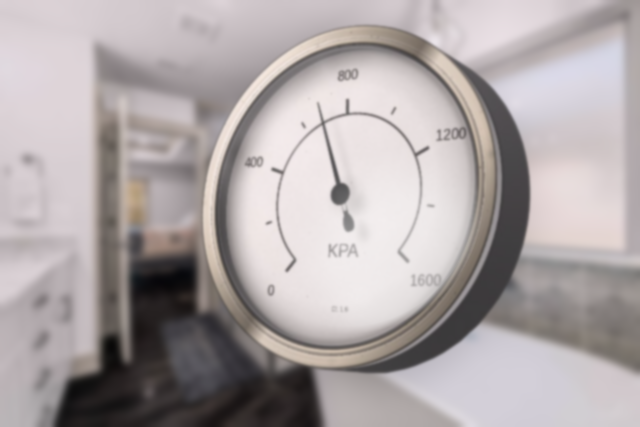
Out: 700kPa
